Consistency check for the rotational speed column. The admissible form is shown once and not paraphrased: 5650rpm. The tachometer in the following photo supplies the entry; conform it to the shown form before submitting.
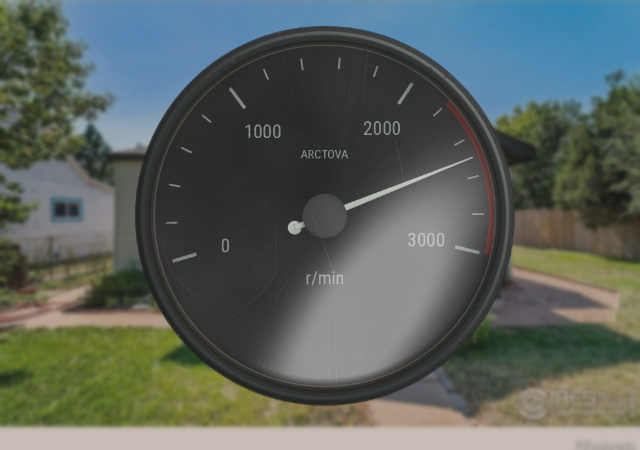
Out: 2500rpm
